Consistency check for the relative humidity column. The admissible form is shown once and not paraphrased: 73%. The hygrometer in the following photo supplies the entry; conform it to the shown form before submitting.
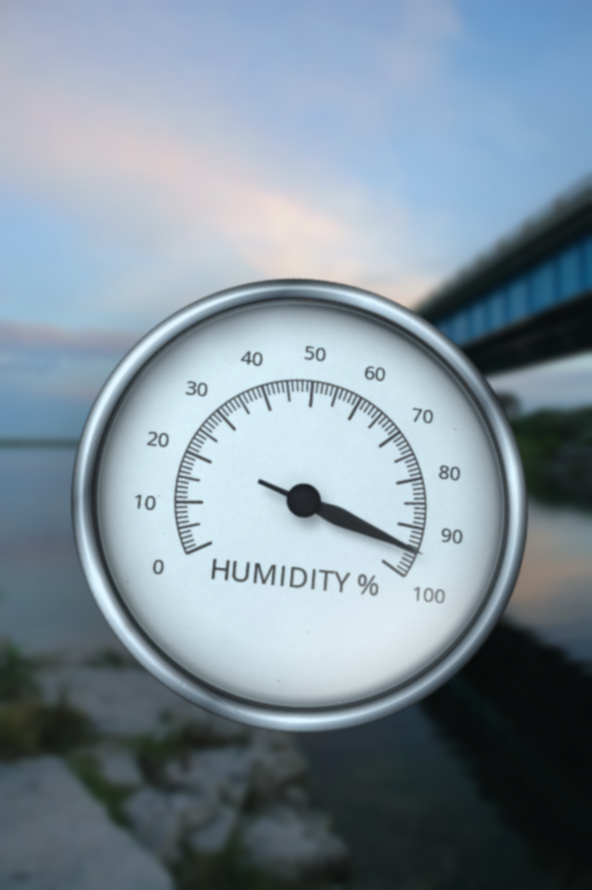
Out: 95%
